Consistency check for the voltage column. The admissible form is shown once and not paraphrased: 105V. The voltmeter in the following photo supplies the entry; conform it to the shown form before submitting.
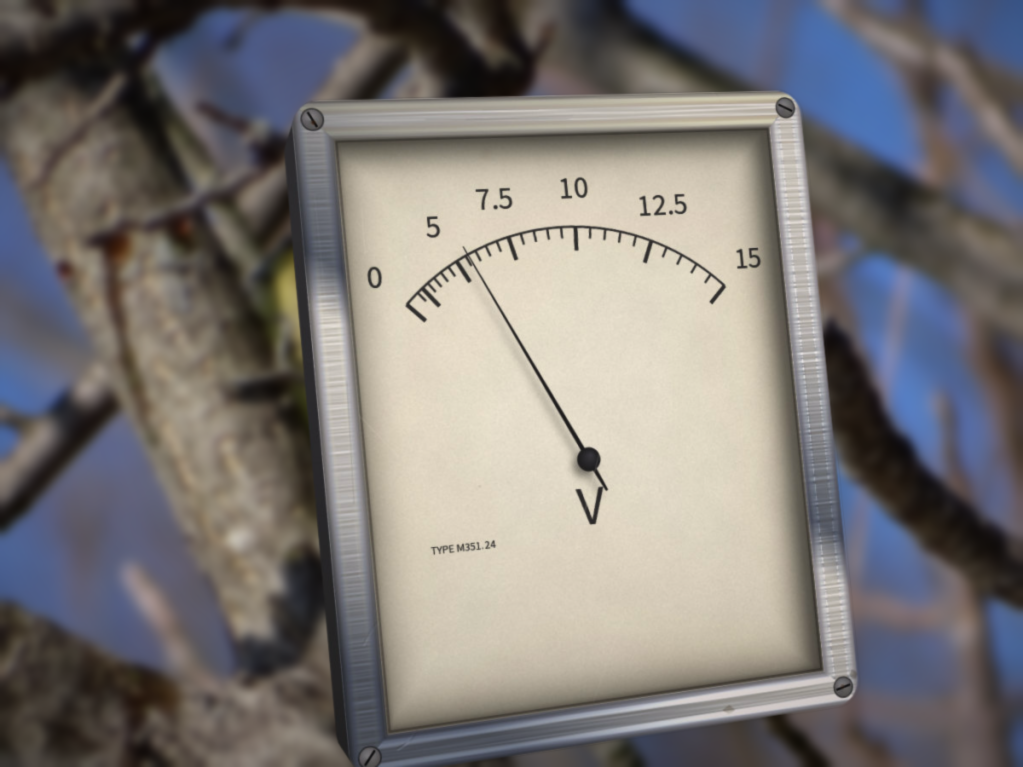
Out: 5.5V
